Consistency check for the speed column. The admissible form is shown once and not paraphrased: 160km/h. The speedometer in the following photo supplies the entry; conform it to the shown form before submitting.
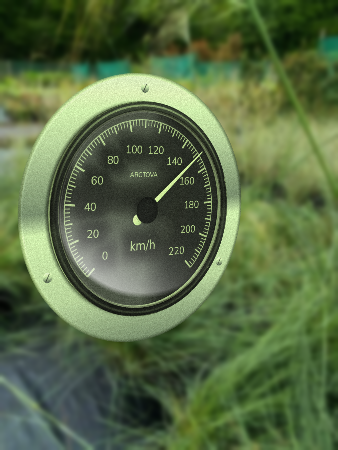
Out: 150km/h
